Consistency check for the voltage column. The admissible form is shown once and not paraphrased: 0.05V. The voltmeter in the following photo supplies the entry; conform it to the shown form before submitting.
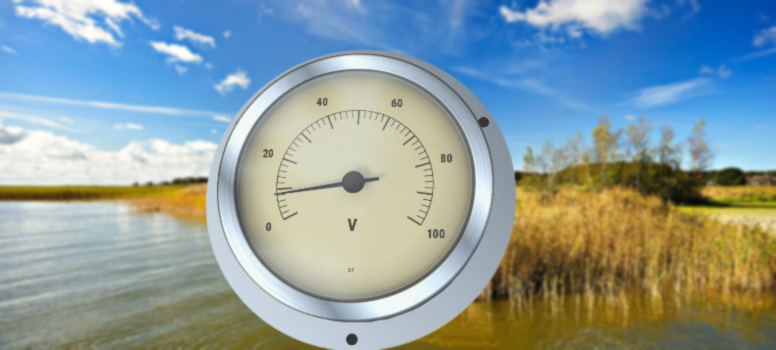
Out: 8V
